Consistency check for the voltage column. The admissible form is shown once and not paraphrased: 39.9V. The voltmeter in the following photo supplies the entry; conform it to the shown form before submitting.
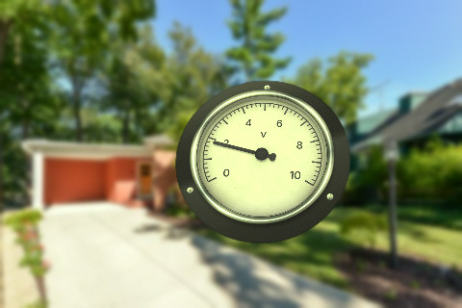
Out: 1.8V
